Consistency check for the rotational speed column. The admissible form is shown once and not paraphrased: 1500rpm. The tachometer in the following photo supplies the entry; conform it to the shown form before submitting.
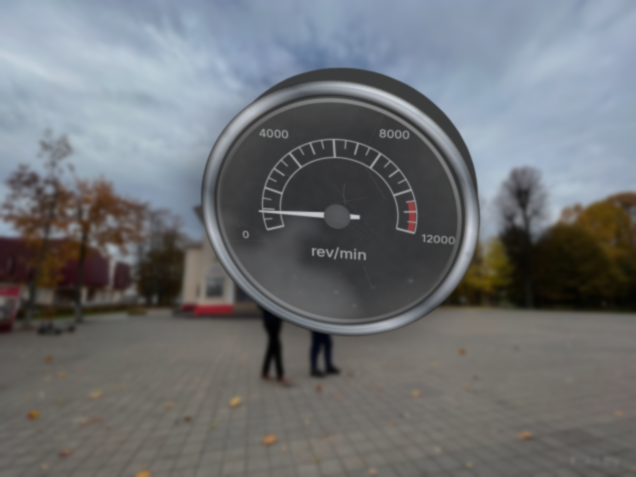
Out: 1000rpm
